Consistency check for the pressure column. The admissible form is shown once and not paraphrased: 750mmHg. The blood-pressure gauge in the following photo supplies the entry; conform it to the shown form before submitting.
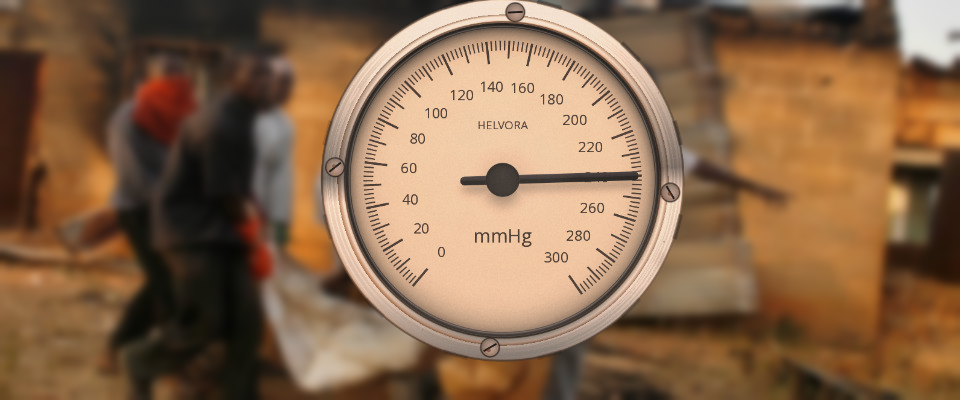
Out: 240mmHg
